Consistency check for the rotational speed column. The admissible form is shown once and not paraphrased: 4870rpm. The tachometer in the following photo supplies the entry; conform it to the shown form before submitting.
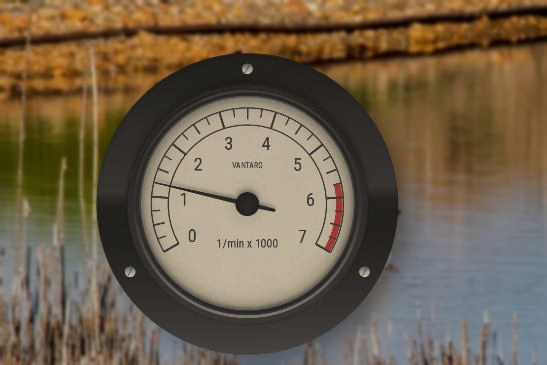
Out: 1250rpm
